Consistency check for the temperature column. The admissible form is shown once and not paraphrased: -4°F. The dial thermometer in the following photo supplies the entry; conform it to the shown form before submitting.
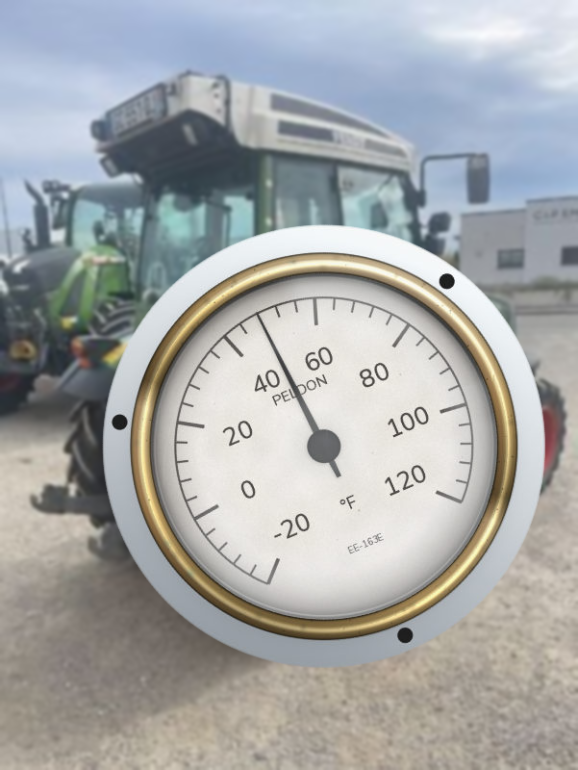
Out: 48°F
